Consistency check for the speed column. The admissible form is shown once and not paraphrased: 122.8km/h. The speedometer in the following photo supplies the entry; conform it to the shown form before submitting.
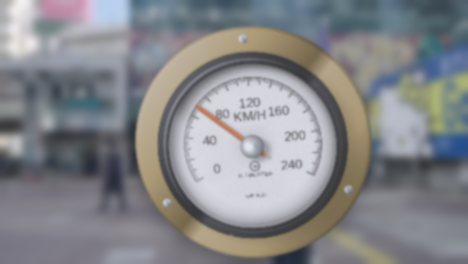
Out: 70km/h
